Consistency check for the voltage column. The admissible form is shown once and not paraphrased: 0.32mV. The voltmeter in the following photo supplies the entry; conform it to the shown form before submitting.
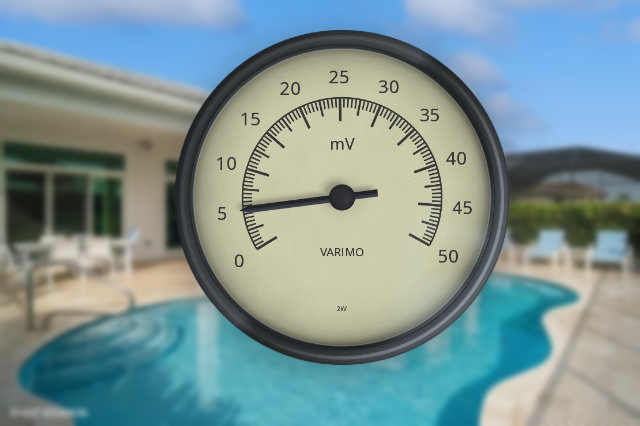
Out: 5mV
